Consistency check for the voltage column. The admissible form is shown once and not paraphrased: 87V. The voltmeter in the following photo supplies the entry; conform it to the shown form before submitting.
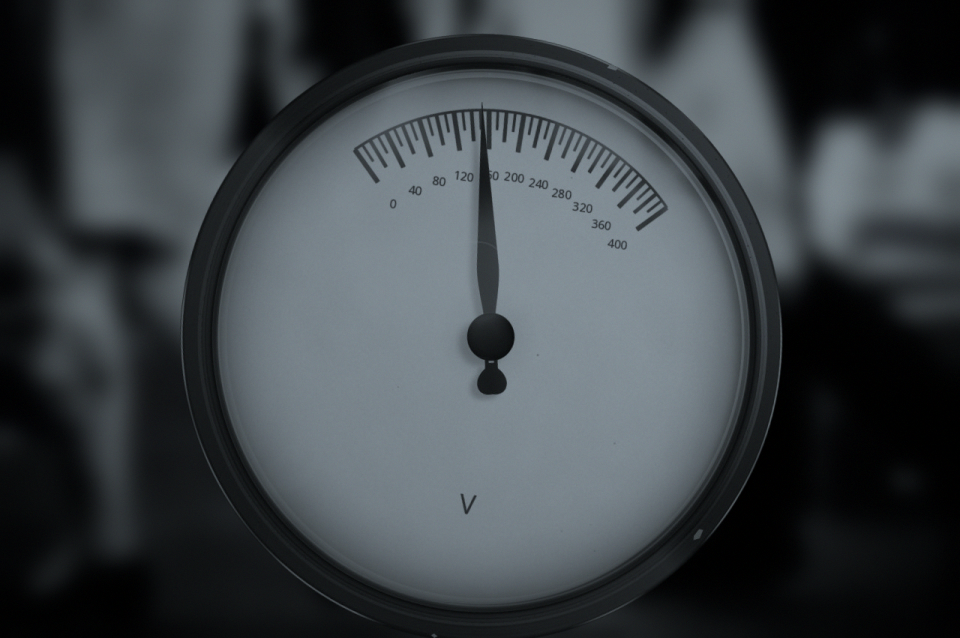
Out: 150V
